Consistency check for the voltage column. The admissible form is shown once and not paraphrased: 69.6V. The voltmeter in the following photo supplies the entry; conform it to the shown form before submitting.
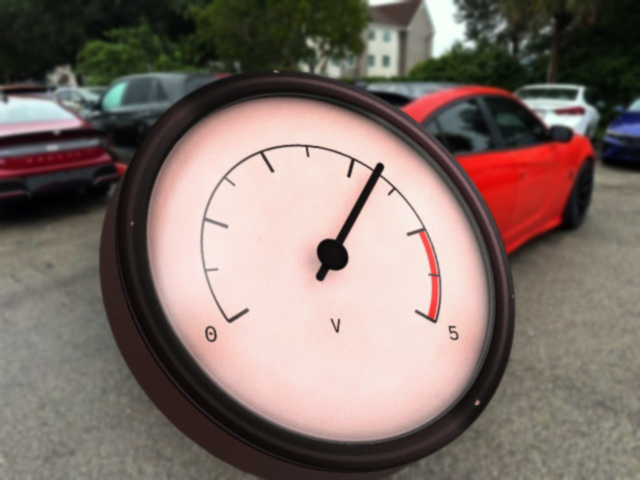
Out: 3.25V
